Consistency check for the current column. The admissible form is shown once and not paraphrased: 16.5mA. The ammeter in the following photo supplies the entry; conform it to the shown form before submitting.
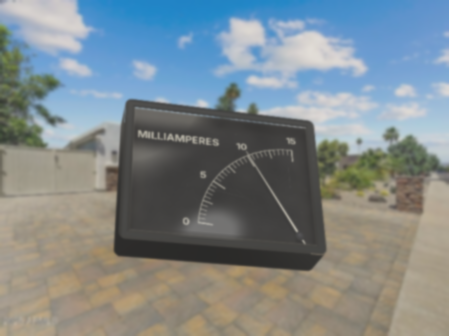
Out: 10mA
